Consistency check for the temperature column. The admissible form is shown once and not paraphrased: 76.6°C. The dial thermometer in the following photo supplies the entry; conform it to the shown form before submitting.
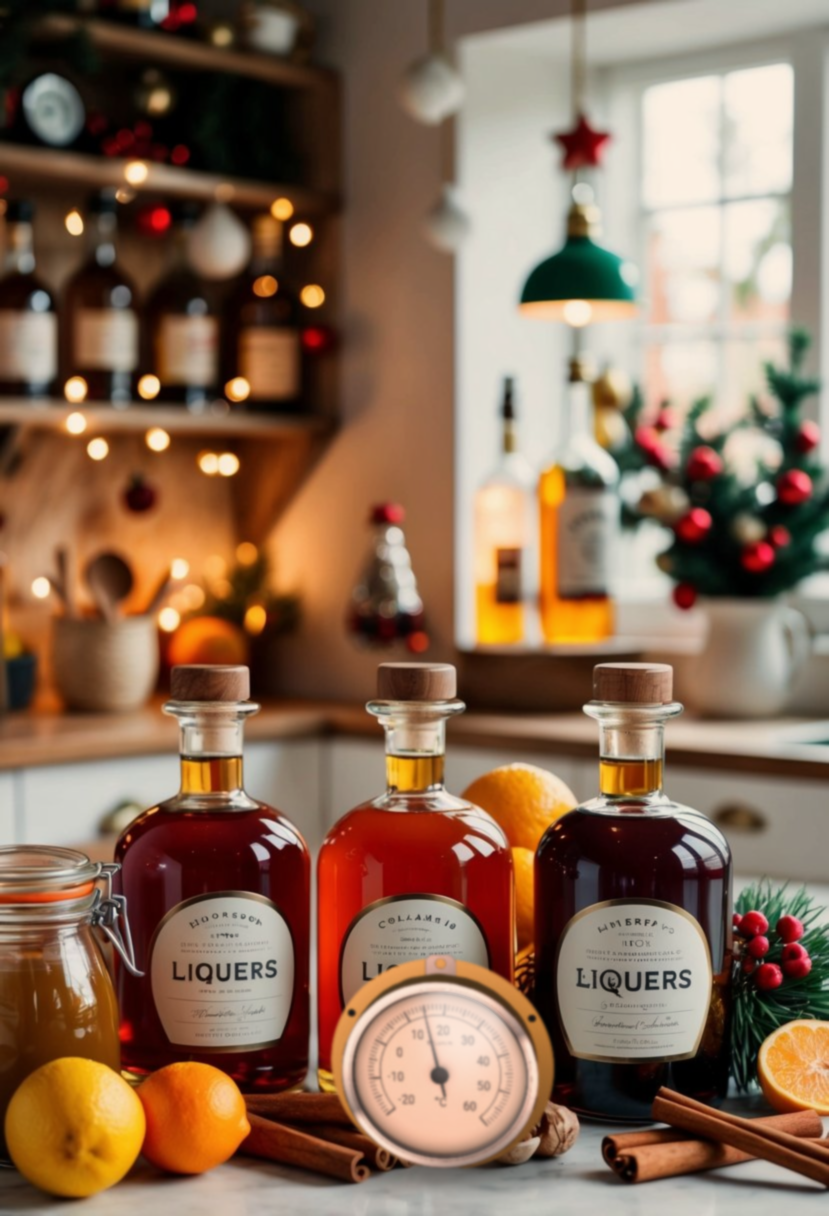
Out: 15°C
